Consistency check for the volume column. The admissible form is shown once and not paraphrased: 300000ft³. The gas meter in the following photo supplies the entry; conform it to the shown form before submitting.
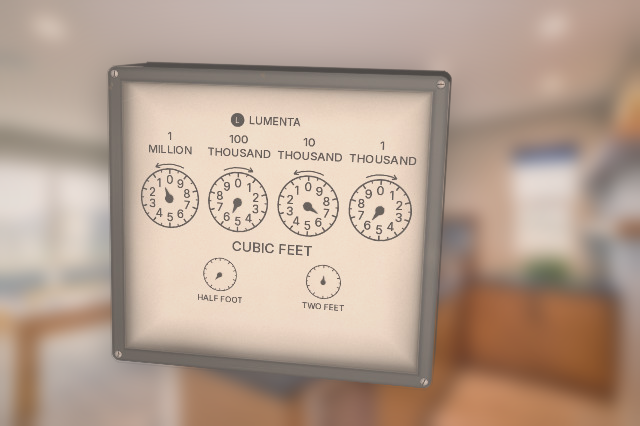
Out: 56600ft³
